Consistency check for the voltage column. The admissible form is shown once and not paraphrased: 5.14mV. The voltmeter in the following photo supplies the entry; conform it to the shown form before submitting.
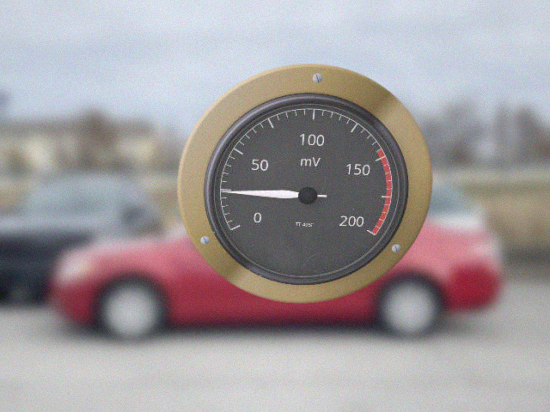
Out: 25mV
